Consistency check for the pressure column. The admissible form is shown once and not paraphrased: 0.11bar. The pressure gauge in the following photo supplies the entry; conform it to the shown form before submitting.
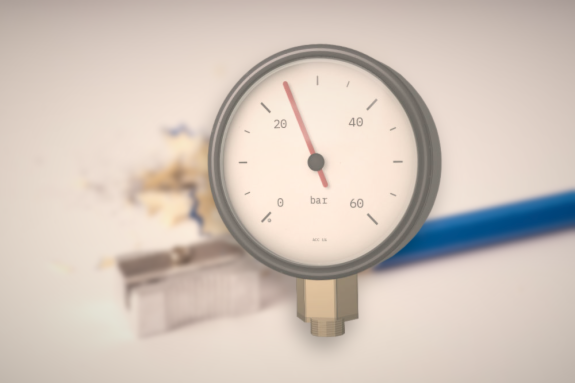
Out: 25bar
